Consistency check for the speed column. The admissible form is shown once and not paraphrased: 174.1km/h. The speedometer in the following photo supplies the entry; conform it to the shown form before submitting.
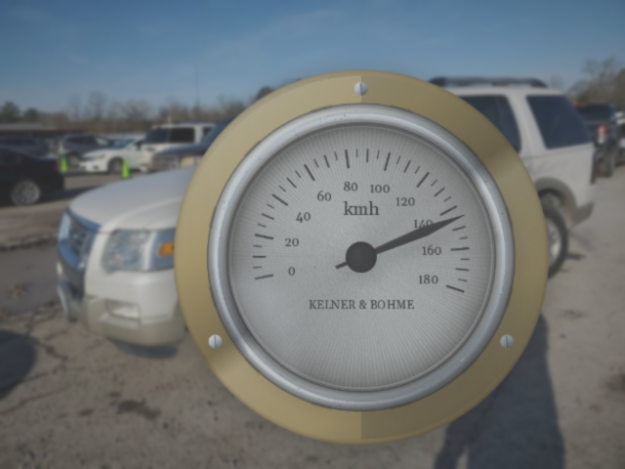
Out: 145km/h
